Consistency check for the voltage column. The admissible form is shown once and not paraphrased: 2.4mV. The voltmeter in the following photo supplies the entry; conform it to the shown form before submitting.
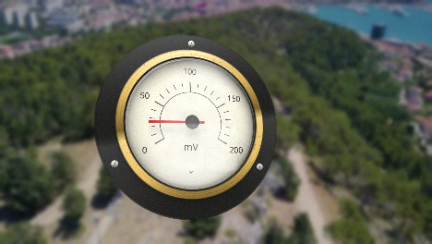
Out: 25mV
